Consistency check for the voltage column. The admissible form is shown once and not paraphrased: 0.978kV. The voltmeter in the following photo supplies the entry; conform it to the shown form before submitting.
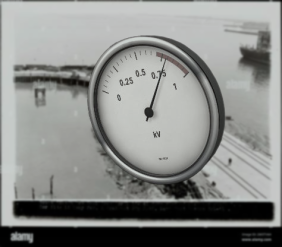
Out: 0.8kV
